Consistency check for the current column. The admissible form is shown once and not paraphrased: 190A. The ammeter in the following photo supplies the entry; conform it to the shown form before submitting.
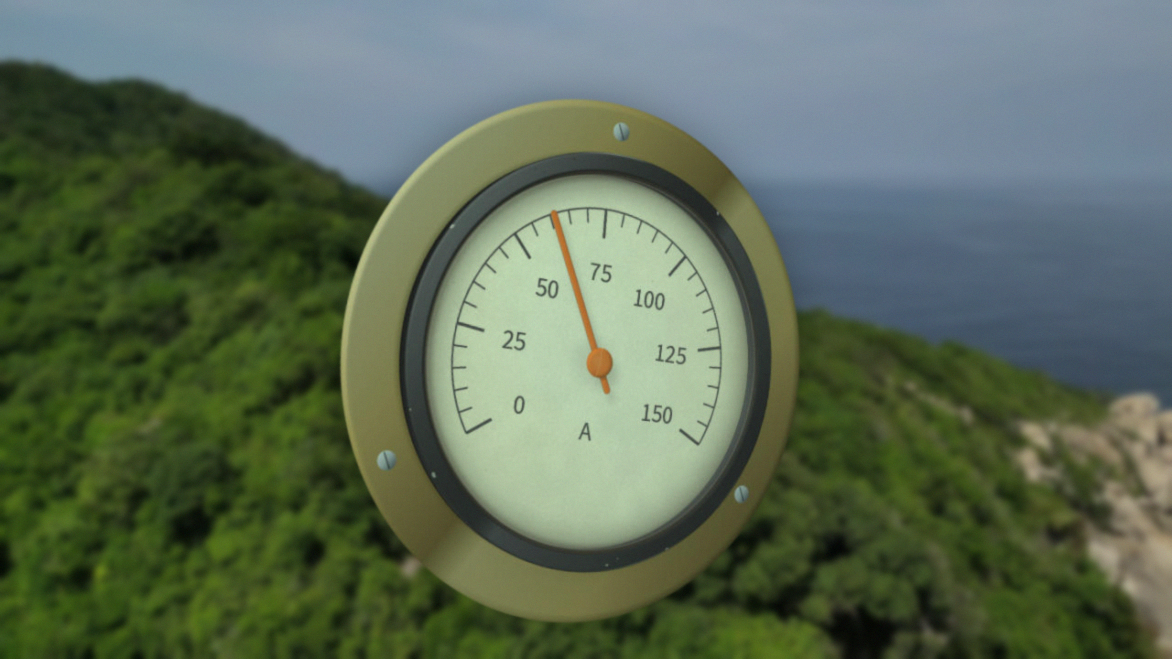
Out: 60A
